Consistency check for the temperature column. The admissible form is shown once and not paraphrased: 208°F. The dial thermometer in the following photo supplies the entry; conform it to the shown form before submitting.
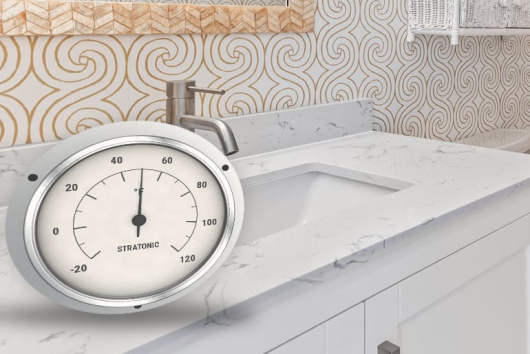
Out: 50°F
